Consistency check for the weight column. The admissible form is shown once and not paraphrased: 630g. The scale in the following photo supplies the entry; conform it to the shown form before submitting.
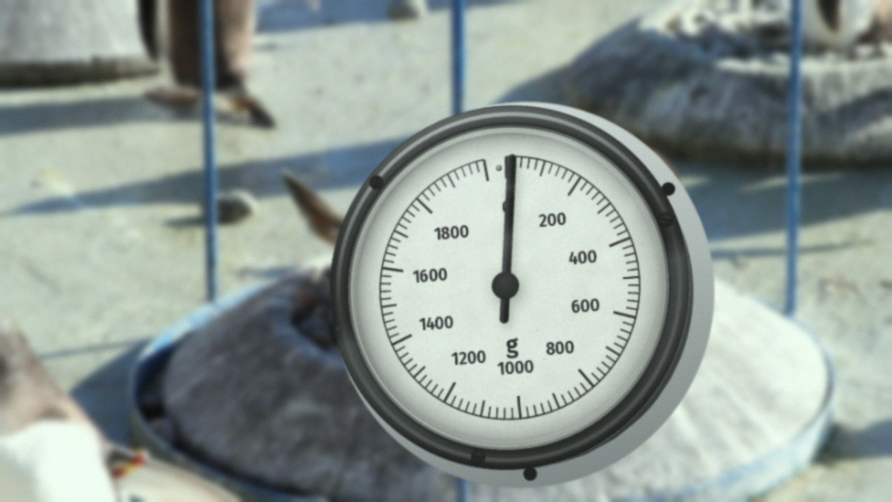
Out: 20g
